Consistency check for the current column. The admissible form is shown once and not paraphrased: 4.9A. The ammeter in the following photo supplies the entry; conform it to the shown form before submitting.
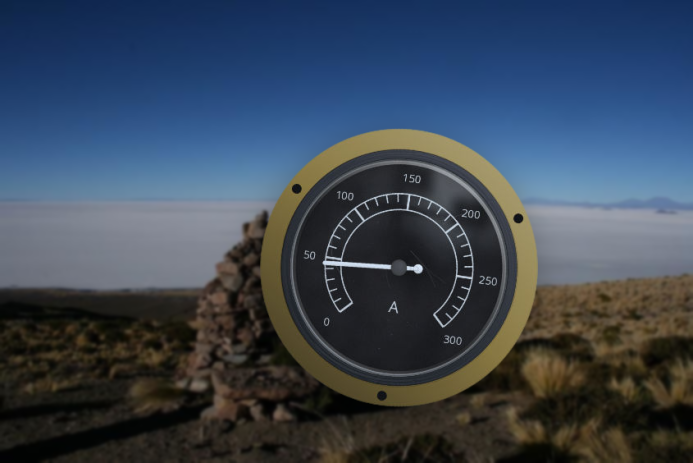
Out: 45A
